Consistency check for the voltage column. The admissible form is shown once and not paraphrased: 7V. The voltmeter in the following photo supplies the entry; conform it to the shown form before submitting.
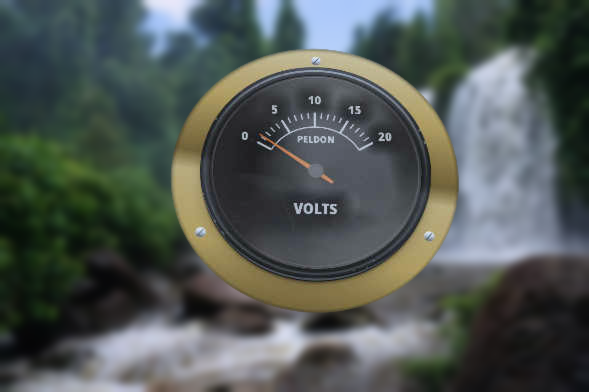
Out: 1V
